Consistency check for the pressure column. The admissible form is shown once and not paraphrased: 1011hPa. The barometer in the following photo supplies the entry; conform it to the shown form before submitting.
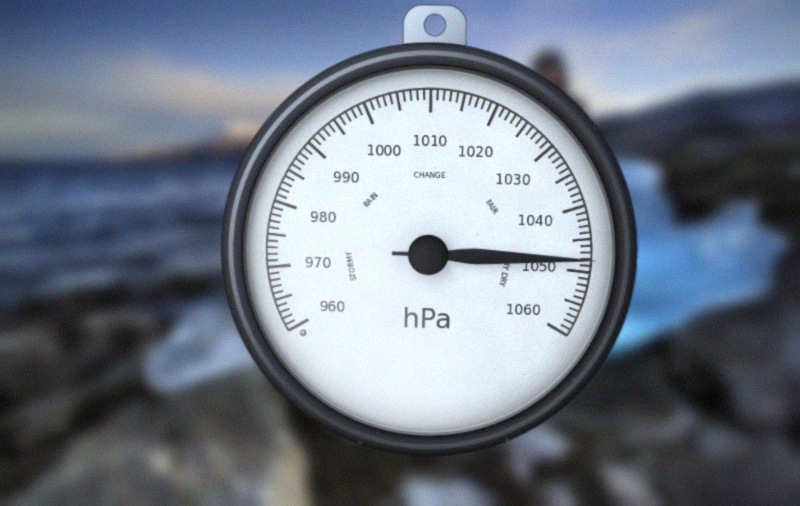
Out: 1048hPa
